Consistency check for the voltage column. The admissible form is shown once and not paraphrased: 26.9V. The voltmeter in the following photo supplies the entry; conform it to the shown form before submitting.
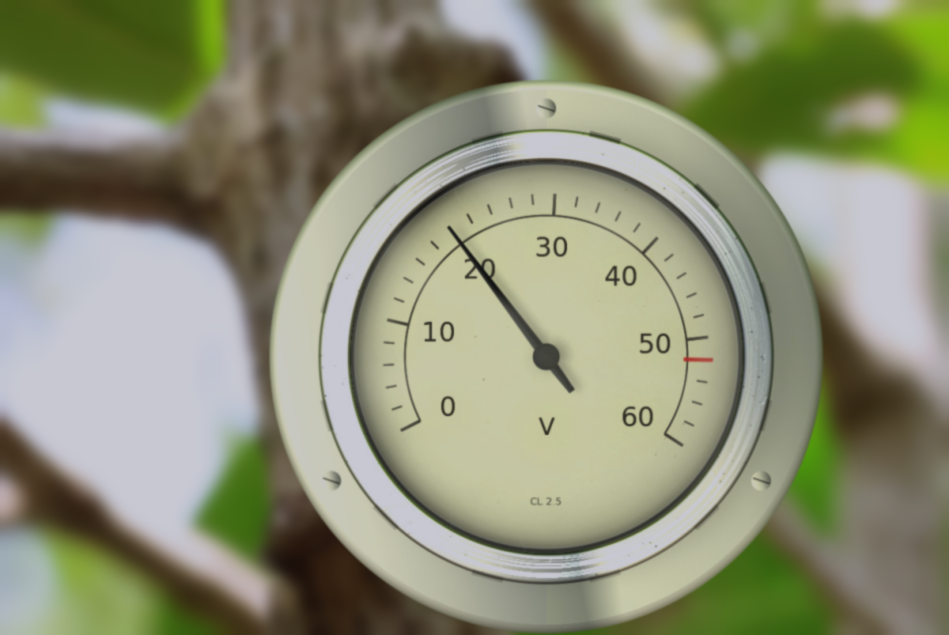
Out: 20V
